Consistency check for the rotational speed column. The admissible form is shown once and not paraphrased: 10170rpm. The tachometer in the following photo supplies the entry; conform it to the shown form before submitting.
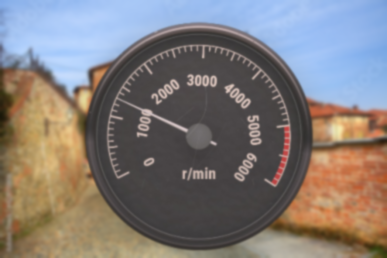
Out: 1300rpm
